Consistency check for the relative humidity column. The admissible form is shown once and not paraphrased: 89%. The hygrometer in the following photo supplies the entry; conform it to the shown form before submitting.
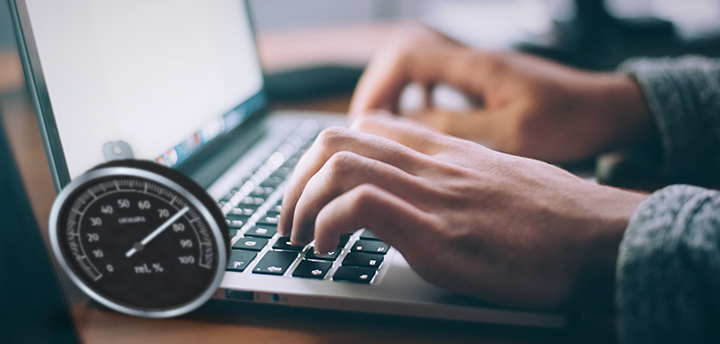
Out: 75%
